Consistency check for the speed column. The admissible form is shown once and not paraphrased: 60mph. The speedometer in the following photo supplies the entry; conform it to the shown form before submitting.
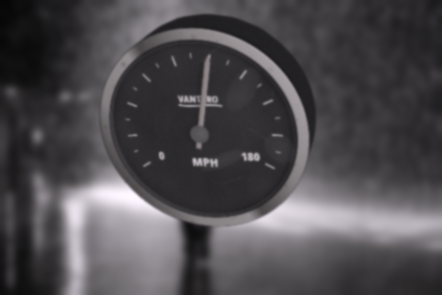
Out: 100mph
